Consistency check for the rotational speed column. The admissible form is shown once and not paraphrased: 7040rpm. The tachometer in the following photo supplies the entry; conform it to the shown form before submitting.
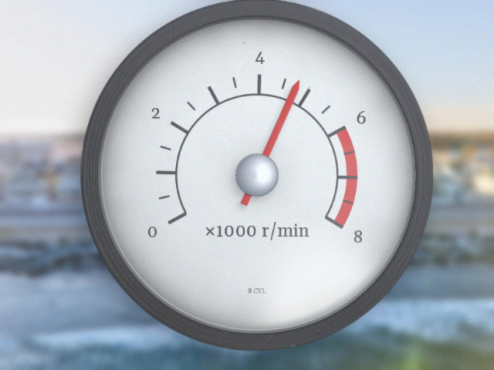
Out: 4750rpm
